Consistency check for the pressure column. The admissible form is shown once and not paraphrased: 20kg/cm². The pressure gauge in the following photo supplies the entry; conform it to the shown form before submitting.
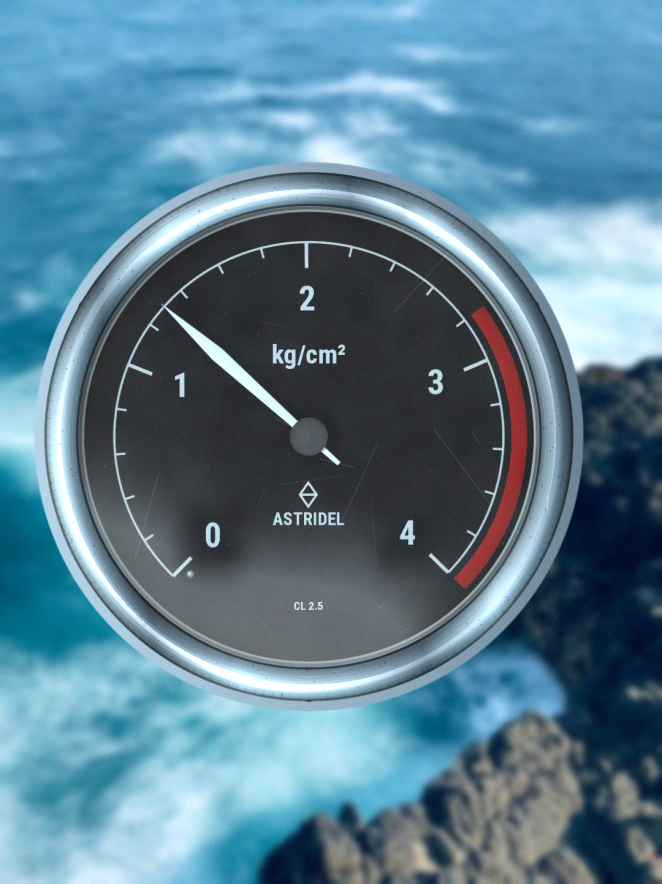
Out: 1.3kg/cm²
